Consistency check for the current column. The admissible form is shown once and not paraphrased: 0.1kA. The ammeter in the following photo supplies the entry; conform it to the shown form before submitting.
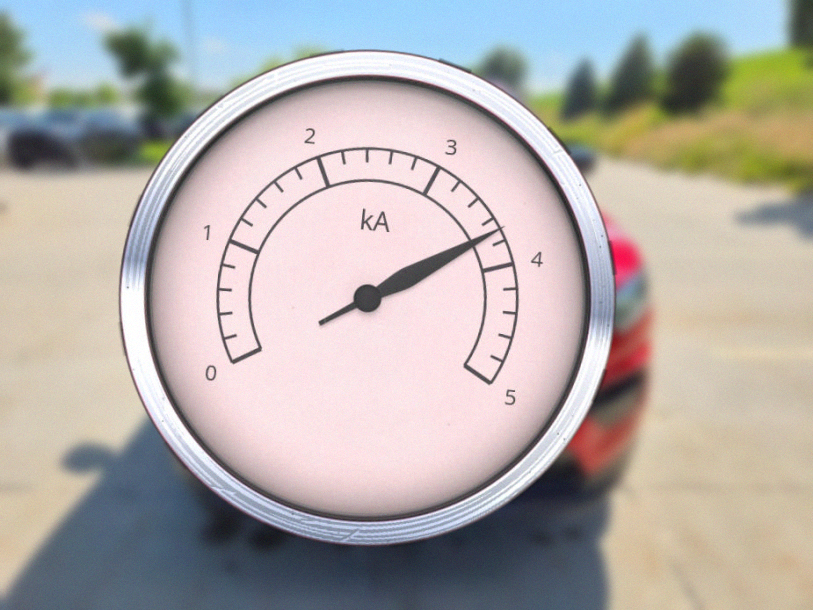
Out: 3.7kA
